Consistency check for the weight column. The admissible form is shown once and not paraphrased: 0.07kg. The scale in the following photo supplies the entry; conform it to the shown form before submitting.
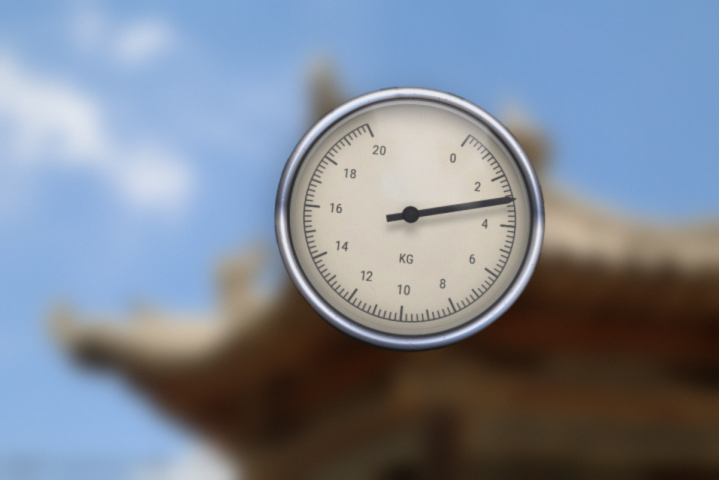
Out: 3kg
